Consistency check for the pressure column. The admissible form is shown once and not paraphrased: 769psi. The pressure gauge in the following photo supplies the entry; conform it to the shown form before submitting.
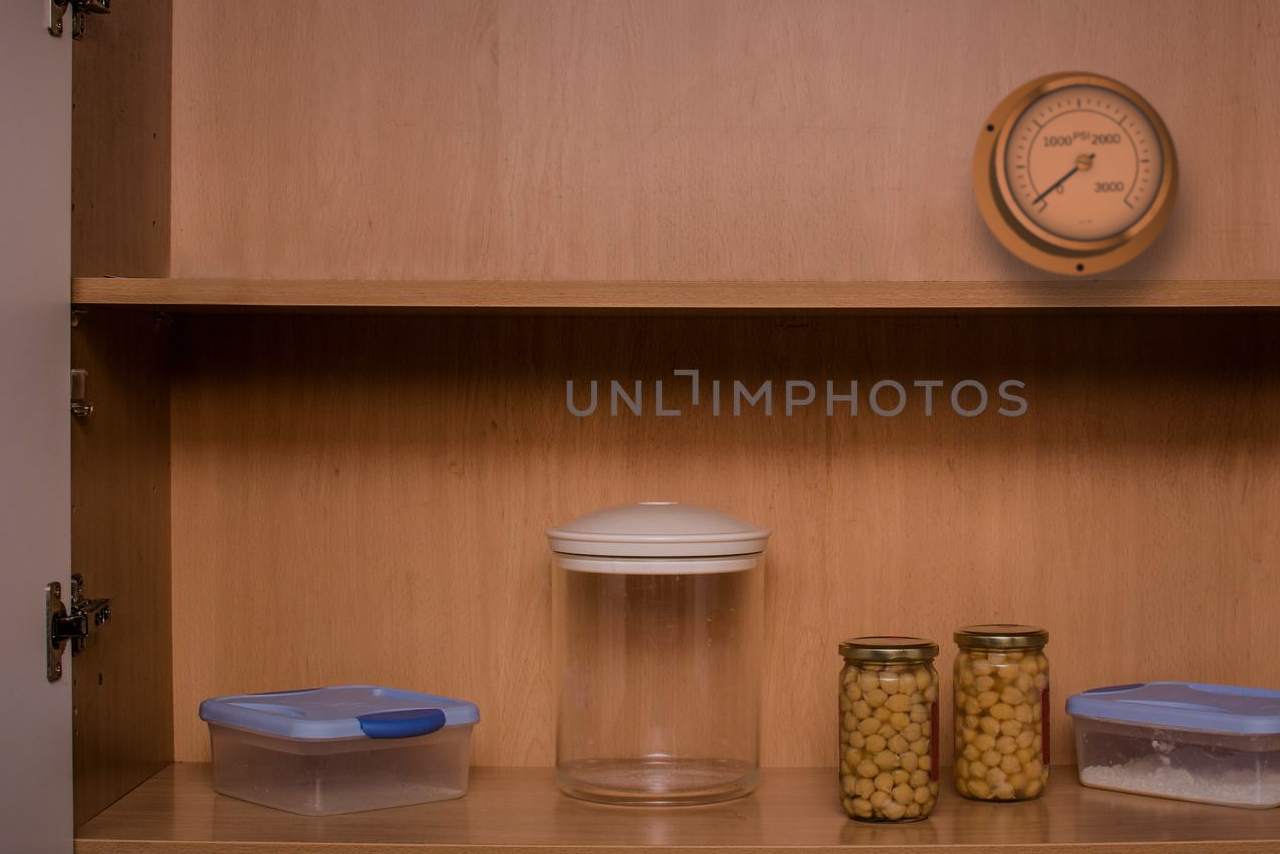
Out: 100psi
